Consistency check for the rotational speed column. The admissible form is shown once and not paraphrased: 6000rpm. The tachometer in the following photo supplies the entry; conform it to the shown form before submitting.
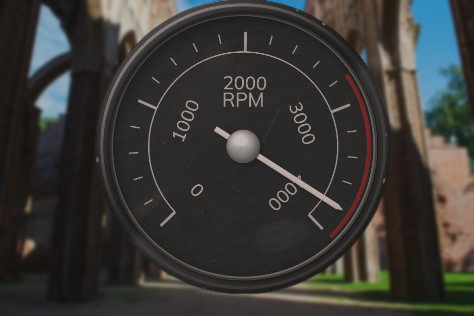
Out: 3800rpm
